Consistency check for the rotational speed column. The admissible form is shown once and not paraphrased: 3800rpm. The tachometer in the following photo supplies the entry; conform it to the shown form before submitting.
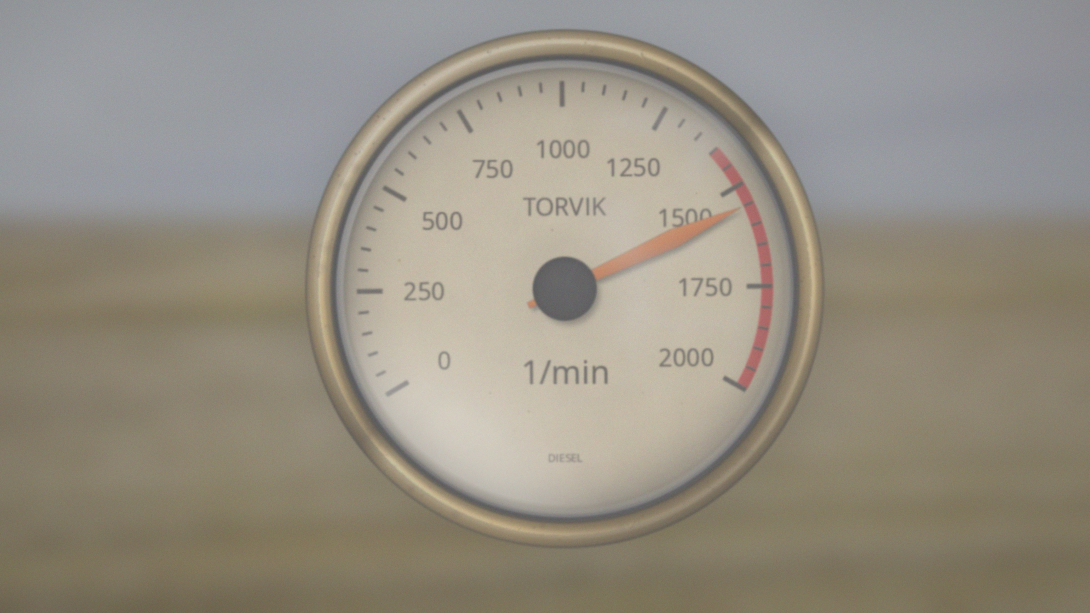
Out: 1550rpm
